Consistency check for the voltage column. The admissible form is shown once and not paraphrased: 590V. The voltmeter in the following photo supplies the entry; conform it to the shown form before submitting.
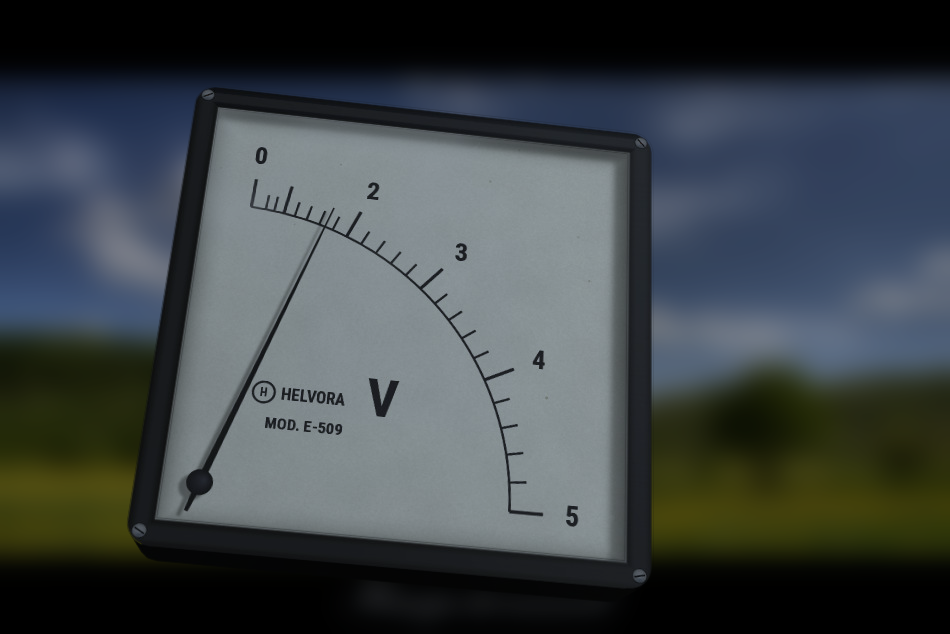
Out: 1.7V
